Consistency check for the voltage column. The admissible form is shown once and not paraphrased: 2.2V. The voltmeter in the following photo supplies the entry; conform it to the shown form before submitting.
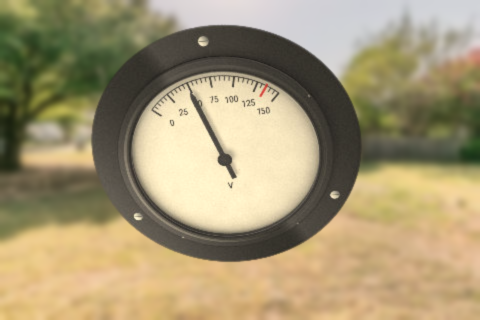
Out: 50V
